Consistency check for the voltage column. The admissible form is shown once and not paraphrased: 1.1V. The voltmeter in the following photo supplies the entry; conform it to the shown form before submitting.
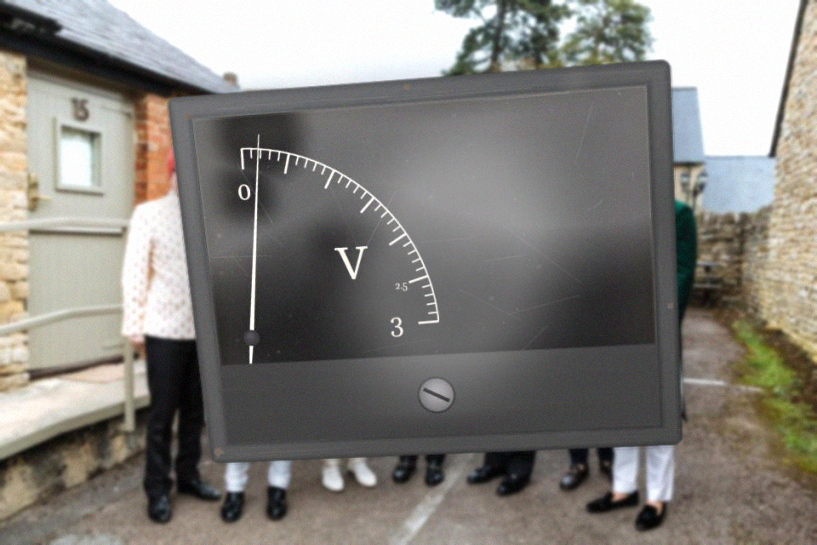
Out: 0.2V
